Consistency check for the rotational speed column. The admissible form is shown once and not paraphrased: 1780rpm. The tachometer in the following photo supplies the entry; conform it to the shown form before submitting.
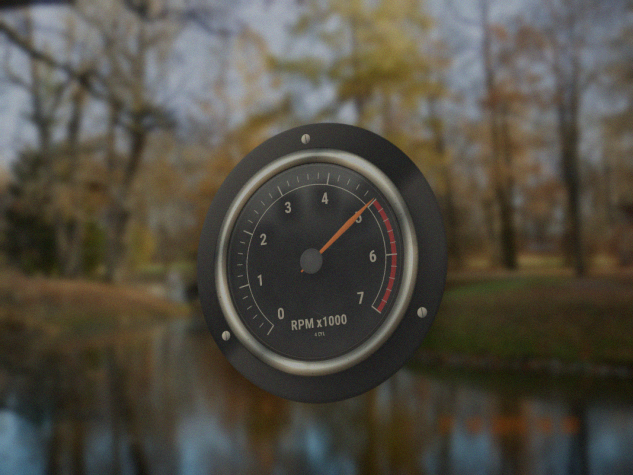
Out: 5000rpm
